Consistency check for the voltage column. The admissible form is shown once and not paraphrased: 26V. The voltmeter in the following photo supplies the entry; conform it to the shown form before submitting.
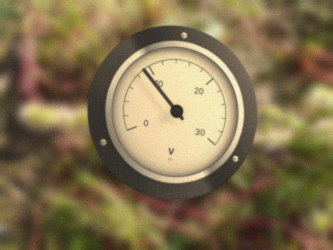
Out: 9V
